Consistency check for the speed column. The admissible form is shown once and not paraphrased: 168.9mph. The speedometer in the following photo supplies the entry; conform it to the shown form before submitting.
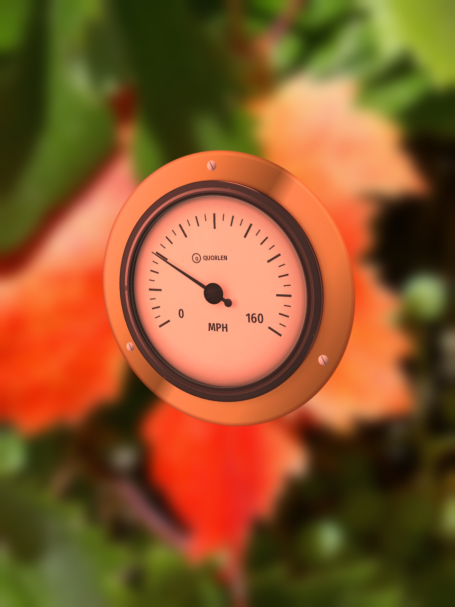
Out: 40mph
